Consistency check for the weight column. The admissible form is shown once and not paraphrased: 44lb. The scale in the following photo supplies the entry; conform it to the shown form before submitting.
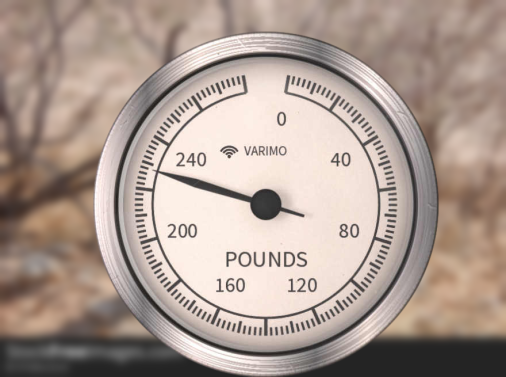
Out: 228lb
